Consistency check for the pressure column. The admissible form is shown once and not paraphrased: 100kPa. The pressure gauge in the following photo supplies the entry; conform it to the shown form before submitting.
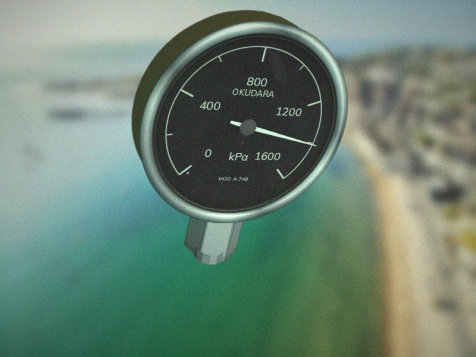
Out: 1400kPa
